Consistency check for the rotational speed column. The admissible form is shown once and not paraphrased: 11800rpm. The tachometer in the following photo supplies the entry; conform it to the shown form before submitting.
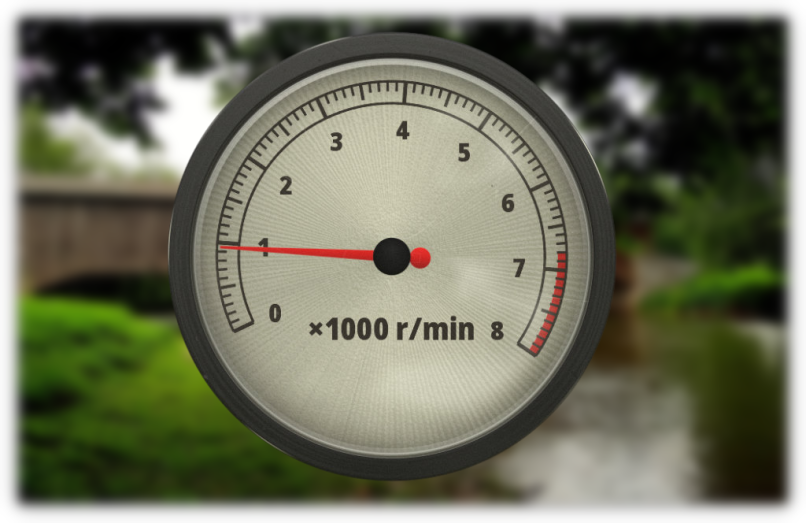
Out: 950rpm
